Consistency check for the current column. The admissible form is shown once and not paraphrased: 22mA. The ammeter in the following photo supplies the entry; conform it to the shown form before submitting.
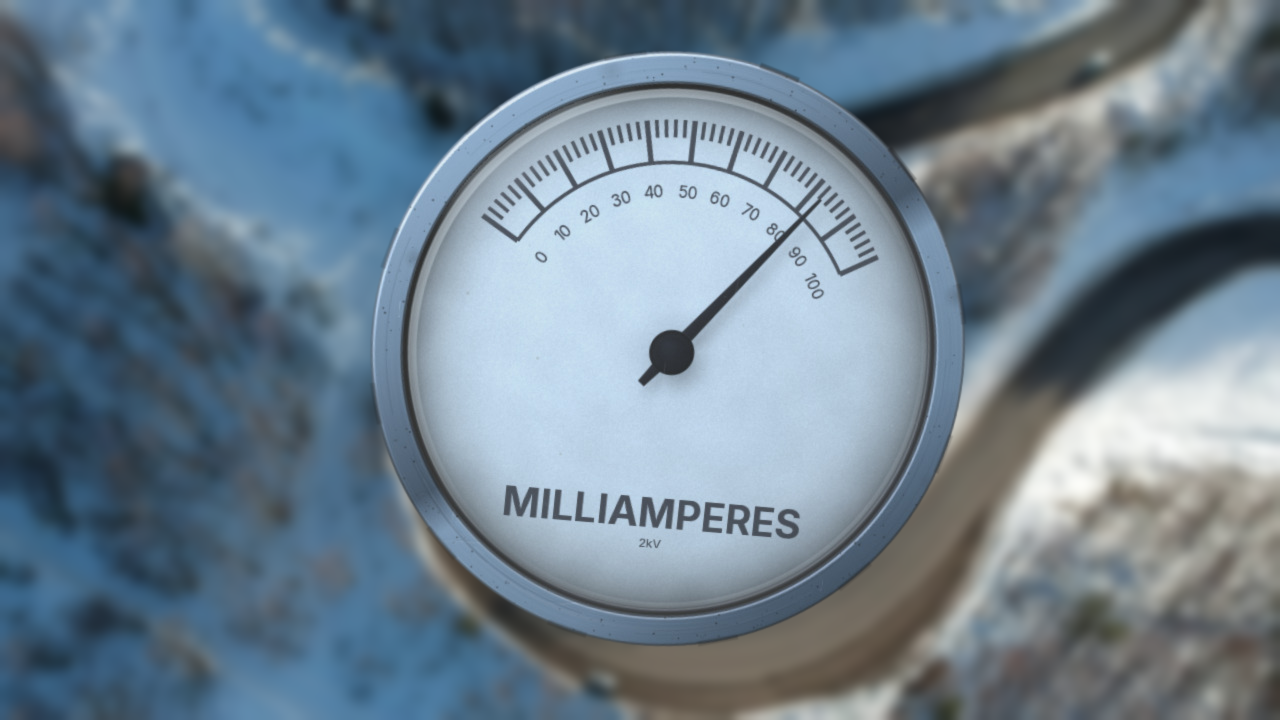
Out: 82mA
